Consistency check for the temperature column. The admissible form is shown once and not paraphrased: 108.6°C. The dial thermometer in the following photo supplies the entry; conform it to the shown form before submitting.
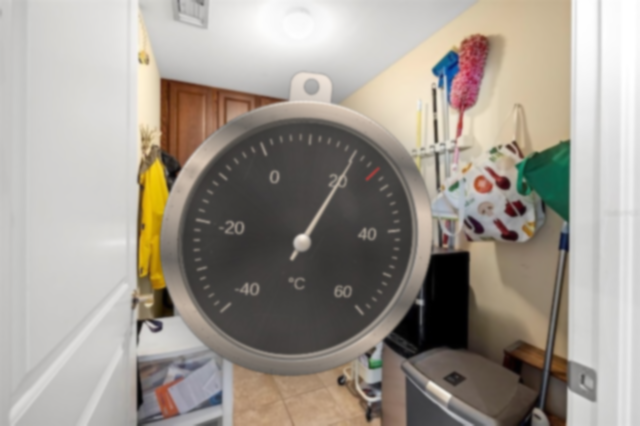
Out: 20°C
